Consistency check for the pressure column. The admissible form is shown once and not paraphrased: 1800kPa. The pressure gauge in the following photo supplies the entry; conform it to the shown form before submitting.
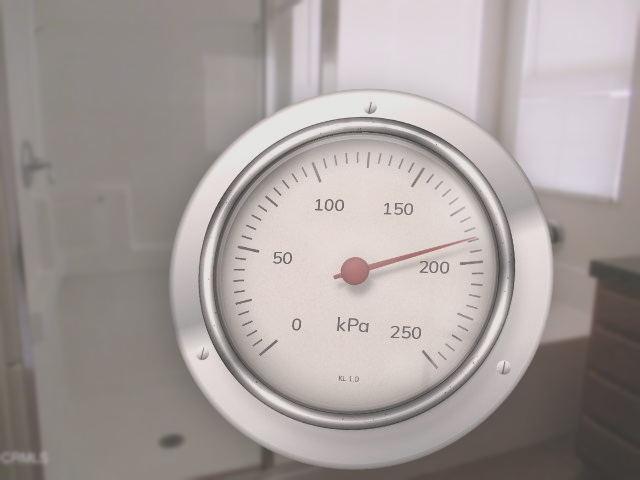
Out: 190kPa
